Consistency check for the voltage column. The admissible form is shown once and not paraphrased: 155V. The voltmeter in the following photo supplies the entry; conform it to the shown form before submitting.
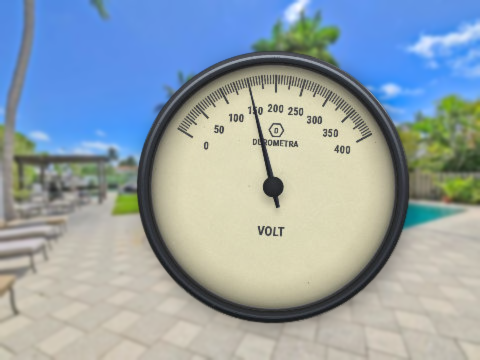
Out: 150V
